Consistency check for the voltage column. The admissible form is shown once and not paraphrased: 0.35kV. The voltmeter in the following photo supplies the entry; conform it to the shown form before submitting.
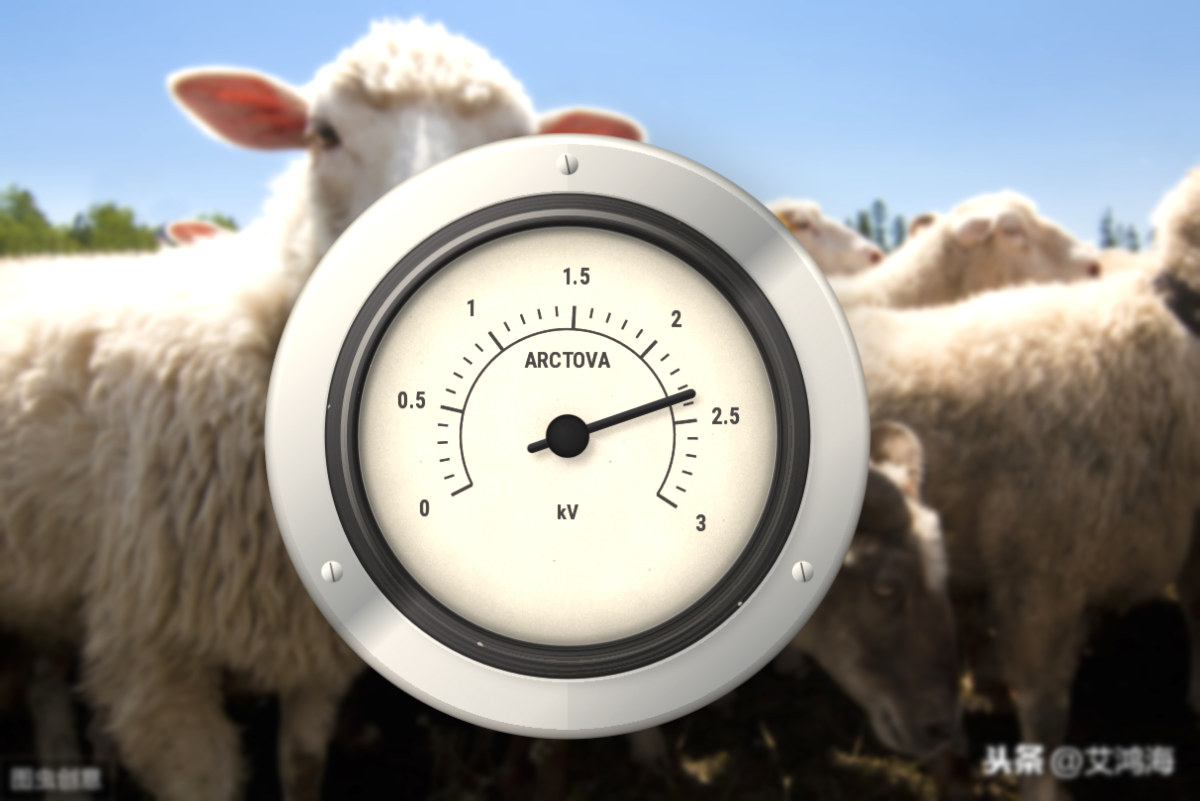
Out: 2.35kV
